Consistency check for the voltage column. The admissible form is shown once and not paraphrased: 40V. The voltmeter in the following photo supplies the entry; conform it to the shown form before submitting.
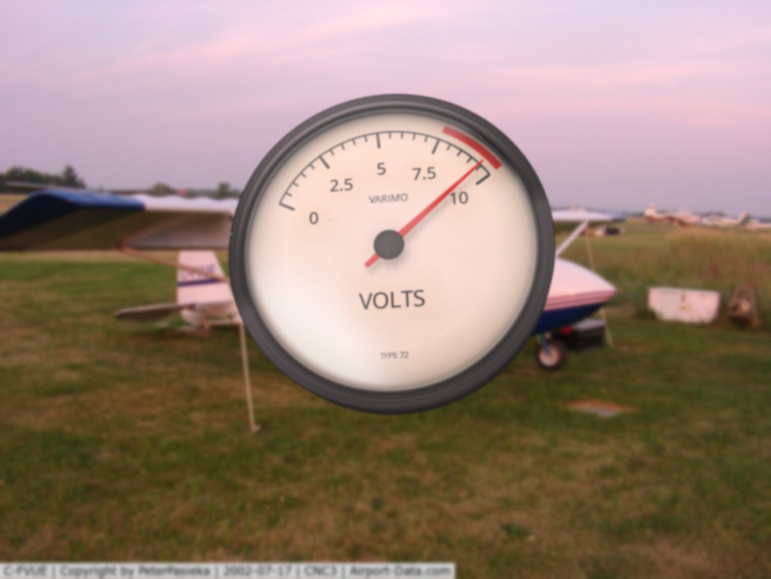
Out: 9.5V
